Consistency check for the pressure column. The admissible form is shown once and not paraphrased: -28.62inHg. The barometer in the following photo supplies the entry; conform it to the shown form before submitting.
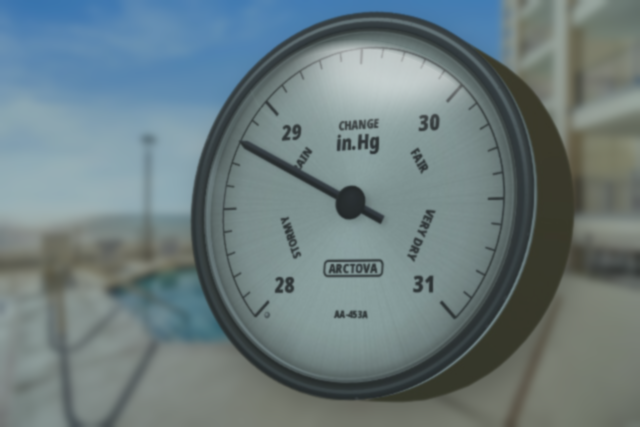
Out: 28.8inHg
